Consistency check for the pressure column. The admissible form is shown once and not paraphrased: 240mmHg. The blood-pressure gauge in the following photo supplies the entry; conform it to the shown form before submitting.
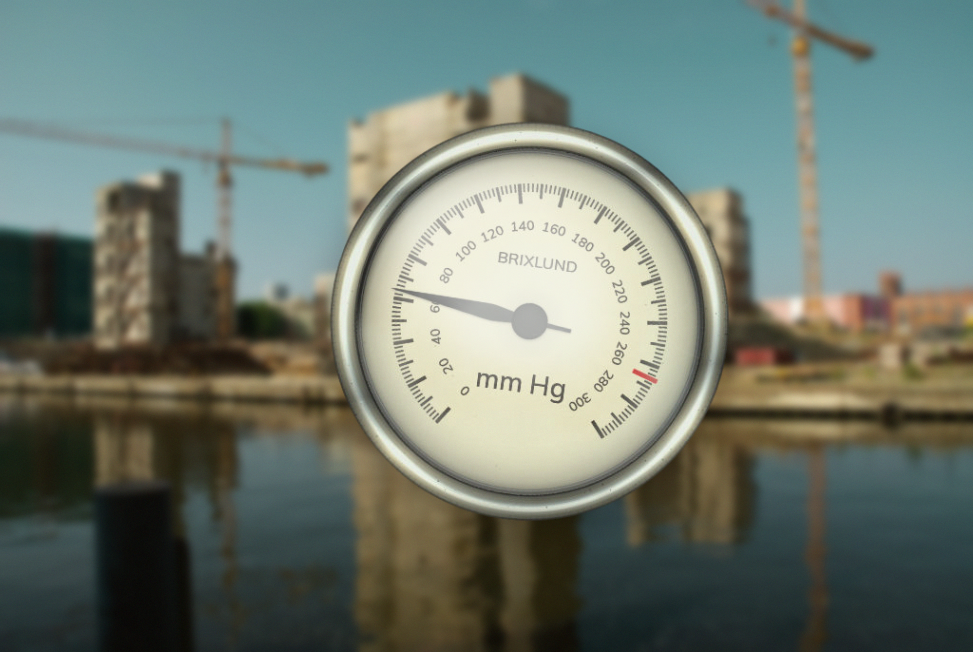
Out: 64mmHg
